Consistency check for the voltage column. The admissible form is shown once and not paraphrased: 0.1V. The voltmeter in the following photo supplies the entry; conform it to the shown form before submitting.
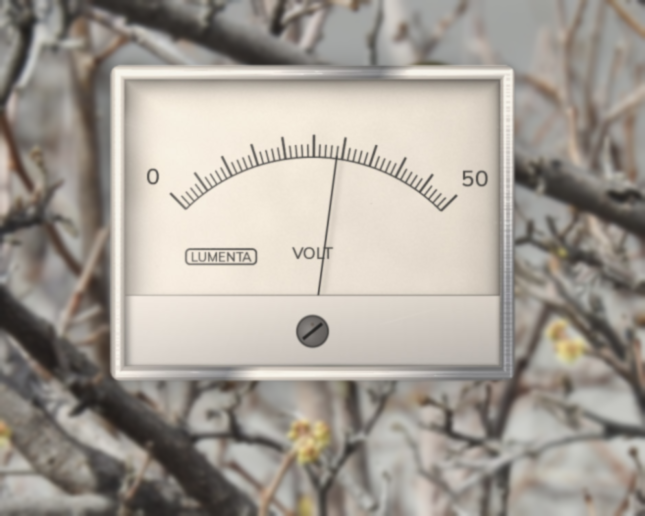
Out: 29V
